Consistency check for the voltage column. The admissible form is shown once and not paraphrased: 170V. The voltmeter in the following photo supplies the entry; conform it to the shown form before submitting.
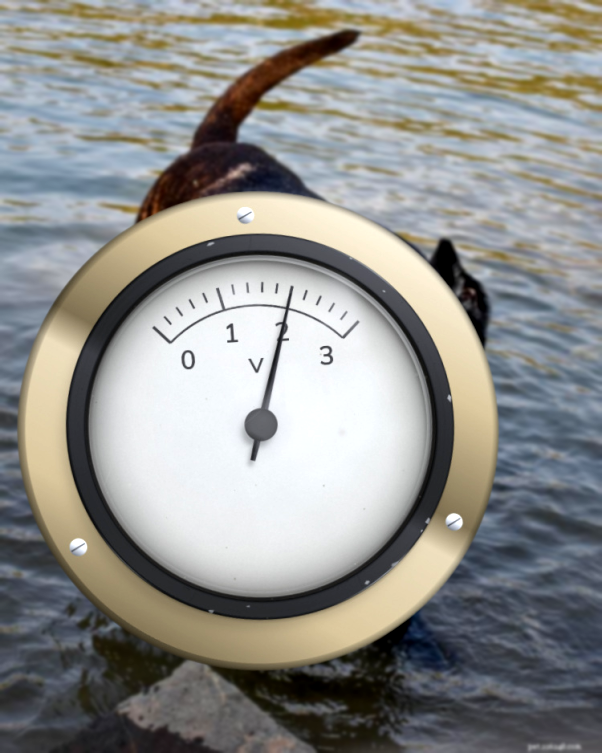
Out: 2V
